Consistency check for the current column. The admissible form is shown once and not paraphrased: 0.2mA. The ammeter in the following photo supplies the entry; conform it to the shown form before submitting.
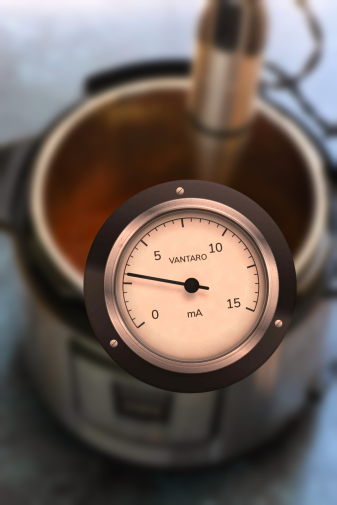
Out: 3mA
